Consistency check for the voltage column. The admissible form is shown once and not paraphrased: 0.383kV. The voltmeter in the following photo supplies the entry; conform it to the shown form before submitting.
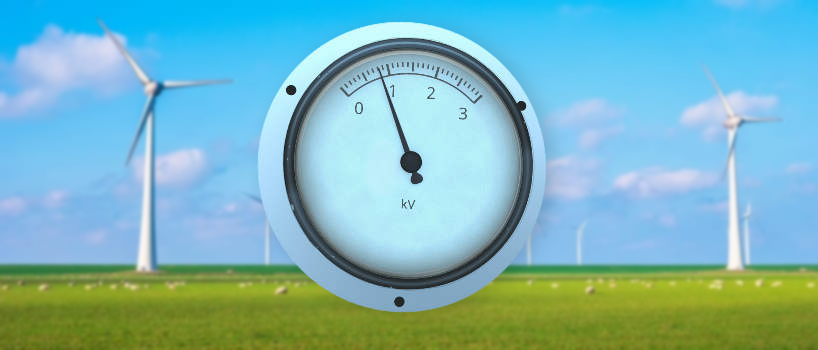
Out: 0.8kV
